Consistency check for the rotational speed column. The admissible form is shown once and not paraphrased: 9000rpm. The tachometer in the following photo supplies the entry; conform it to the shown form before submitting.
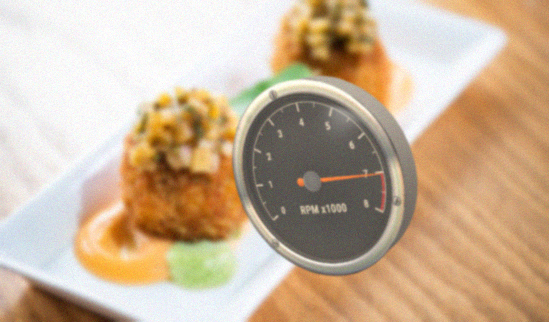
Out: 7000rpm
